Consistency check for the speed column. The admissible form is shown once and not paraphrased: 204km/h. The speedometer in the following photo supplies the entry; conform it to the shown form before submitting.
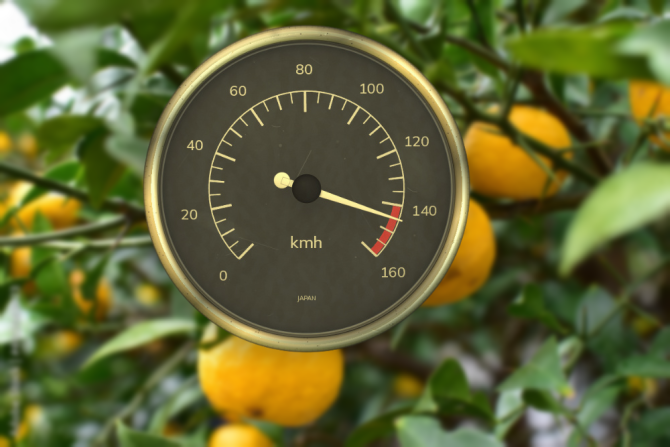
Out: 145km/h
